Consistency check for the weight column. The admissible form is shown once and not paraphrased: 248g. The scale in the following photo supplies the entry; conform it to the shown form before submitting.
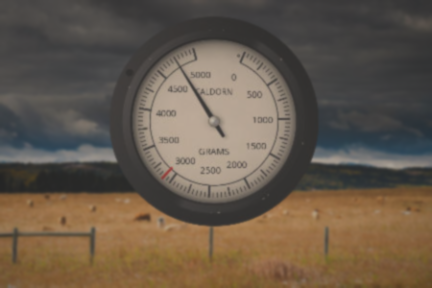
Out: 4750g
